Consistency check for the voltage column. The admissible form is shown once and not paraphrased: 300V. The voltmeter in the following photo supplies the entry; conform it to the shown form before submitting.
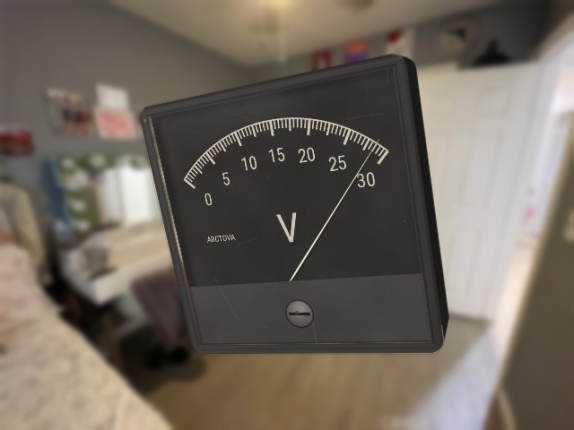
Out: 28.5V
